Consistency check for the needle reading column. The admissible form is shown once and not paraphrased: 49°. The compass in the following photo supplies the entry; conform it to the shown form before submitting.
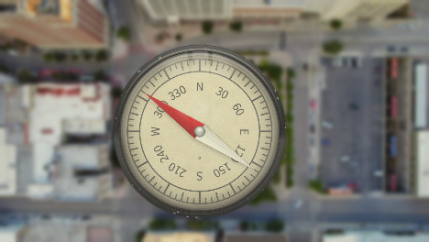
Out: 305°
